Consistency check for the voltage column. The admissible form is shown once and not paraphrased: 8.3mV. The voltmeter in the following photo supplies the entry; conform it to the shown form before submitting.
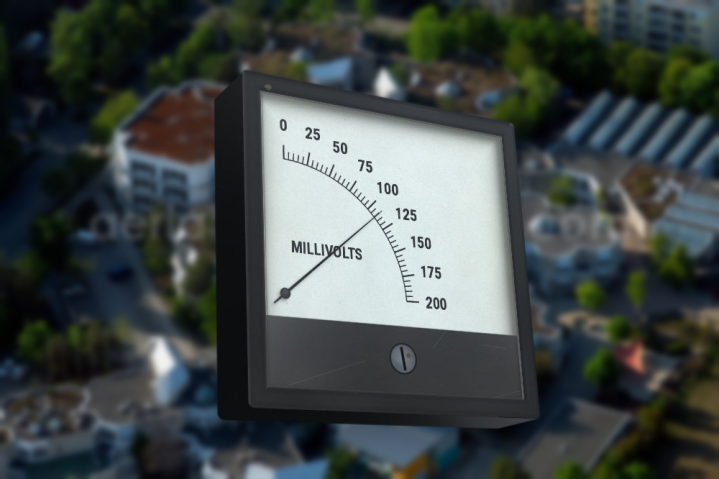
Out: 110mV
